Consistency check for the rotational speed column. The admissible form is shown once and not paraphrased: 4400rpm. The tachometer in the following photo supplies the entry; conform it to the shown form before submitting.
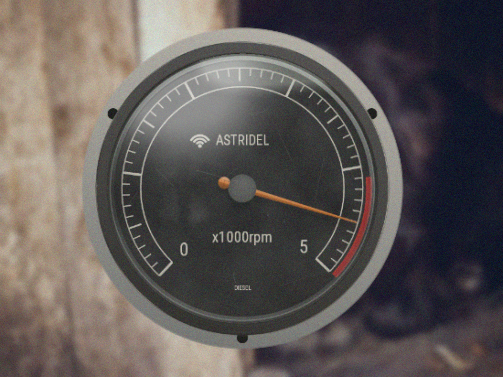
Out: 4500rpm
